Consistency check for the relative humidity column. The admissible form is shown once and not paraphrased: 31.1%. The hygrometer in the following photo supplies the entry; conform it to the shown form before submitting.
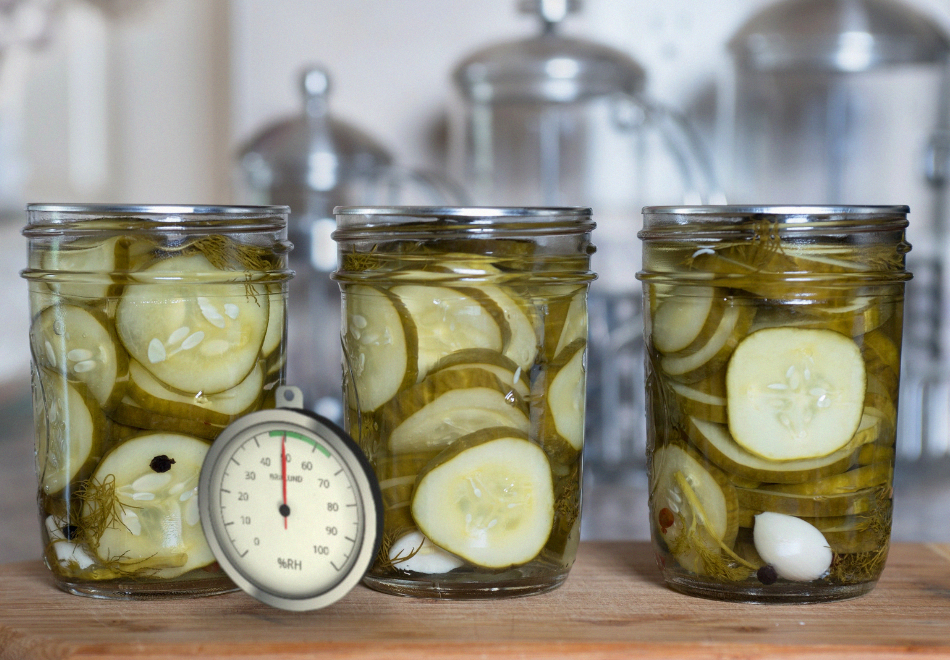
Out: 50%
